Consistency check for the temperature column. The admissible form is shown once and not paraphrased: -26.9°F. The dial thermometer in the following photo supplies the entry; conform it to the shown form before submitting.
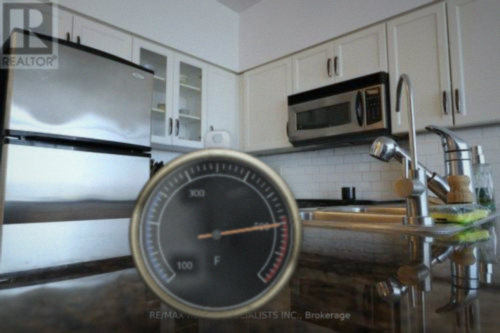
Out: 500°F
